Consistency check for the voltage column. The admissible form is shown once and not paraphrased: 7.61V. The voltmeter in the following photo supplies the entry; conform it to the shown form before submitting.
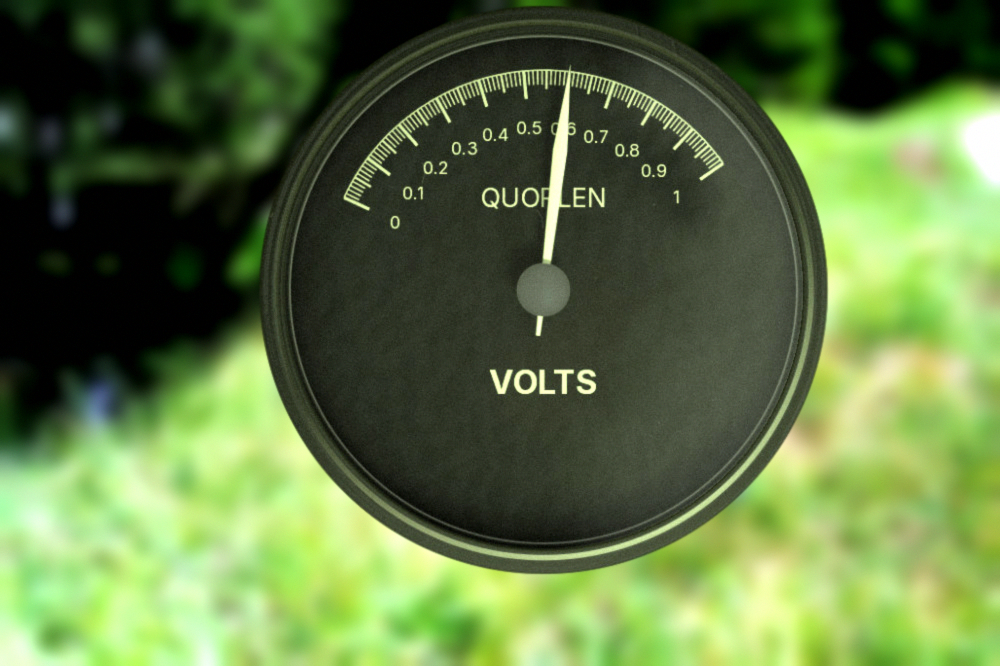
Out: 0.6V
